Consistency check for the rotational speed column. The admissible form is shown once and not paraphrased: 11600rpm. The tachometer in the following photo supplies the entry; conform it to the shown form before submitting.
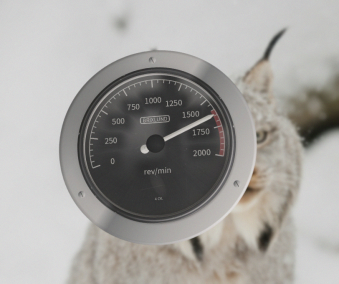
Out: 1650rpm
